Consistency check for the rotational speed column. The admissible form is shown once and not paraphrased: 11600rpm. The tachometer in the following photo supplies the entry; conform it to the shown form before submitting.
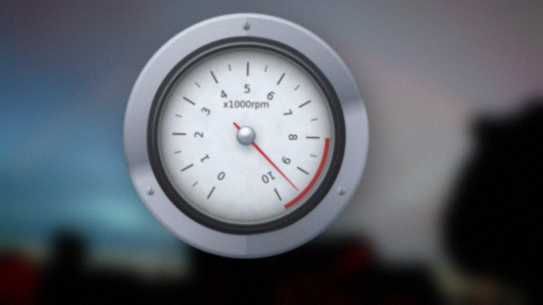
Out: 9500rpm
